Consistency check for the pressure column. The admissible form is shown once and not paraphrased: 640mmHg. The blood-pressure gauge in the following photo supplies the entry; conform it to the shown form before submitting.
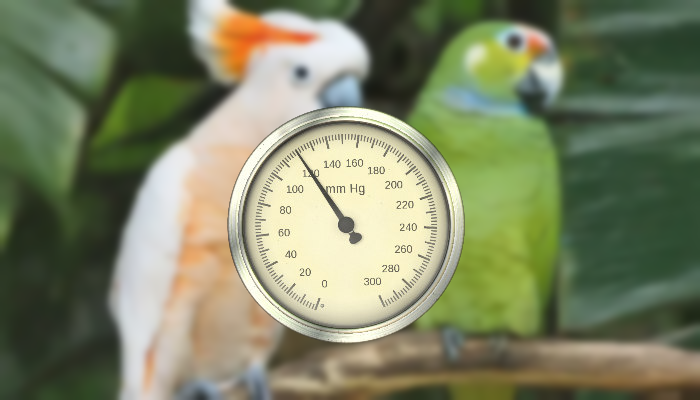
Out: 120mmHg
